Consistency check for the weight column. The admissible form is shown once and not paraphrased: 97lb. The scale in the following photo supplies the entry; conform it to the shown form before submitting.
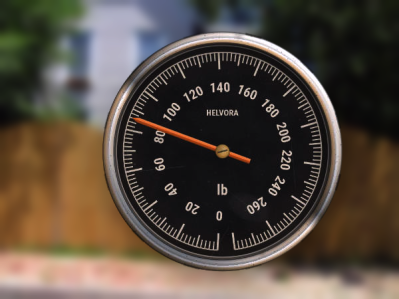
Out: 86lb
